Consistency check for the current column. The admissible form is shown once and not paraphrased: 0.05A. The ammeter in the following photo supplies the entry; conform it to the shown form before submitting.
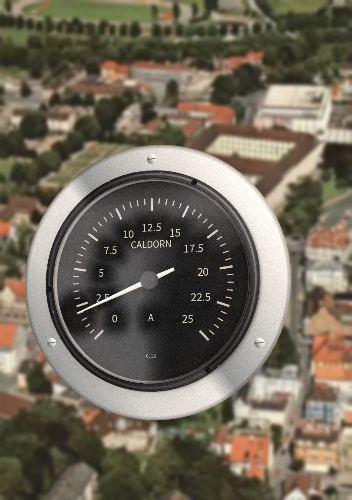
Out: 2A
